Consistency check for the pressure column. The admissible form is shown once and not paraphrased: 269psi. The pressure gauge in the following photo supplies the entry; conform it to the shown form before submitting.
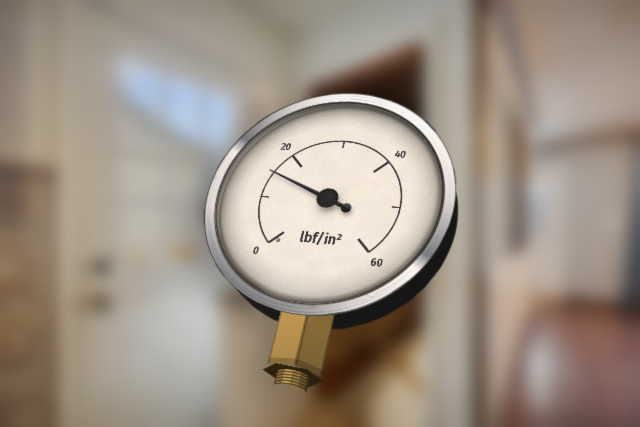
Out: 15psi
